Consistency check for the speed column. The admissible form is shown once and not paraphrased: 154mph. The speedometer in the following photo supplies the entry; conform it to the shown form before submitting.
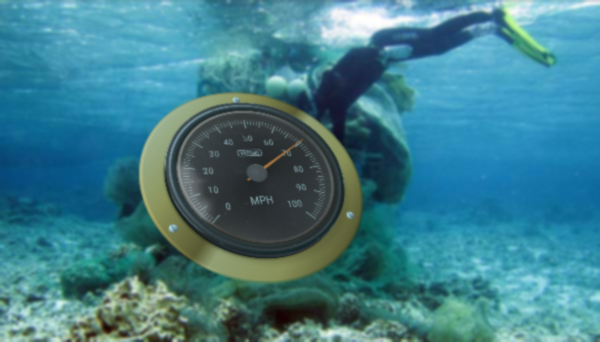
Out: 70mph
